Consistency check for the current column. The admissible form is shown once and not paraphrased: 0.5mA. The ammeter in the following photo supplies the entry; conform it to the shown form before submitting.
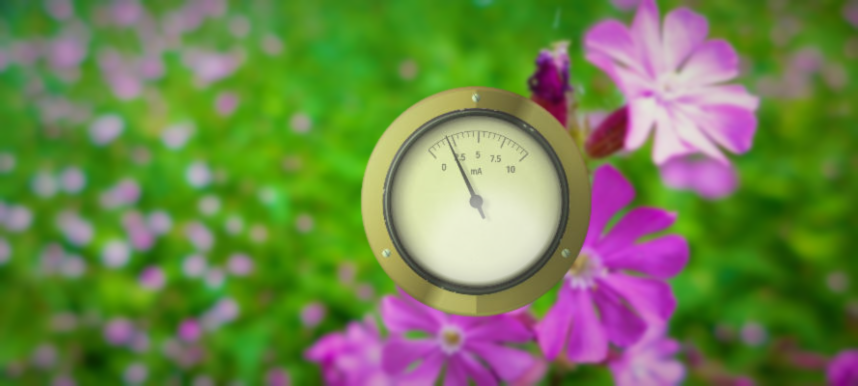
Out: 2mA
